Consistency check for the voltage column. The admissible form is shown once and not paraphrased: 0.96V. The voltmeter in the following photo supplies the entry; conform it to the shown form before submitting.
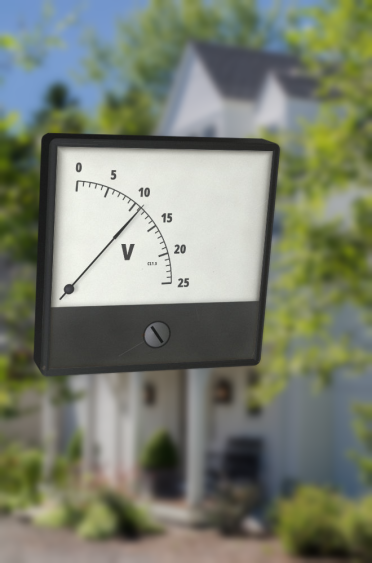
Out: 11V
